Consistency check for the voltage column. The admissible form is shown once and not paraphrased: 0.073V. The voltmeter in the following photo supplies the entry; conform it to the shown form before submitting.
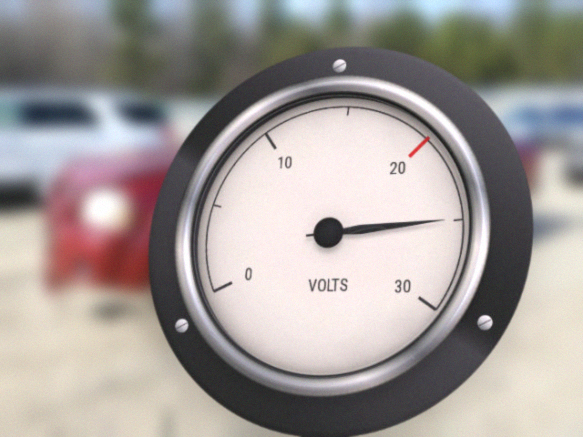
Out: 25V
